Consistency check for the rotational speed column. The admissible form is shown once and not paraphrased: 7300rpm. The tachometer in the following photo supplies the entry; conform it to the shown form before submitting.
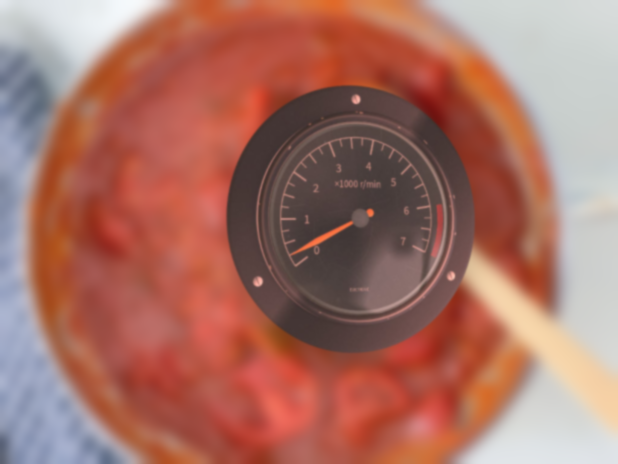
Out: 250rpm
